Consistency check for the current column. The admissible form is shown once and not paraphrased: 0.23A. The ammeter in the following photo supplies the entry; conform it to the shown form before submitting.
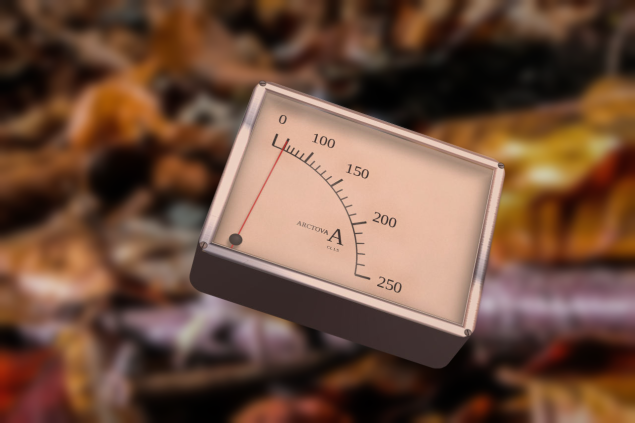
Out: 50A
